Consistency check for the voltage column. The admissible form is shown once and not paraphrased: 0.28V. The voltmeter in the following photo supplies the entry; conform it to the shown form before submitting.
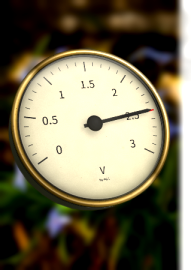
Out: 2.5V
